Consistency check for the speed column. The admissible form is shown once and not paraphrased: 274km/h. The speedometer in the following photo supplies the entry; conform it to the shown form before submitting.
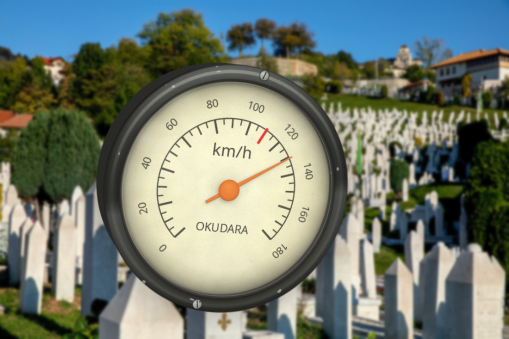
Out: 130km/h
